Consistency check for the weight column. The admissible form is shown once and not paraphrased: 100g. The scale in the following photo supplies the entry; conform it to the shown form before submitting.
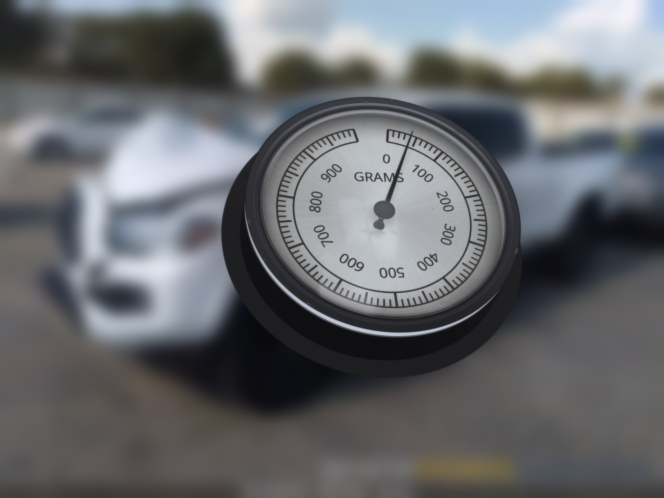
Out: 40g
